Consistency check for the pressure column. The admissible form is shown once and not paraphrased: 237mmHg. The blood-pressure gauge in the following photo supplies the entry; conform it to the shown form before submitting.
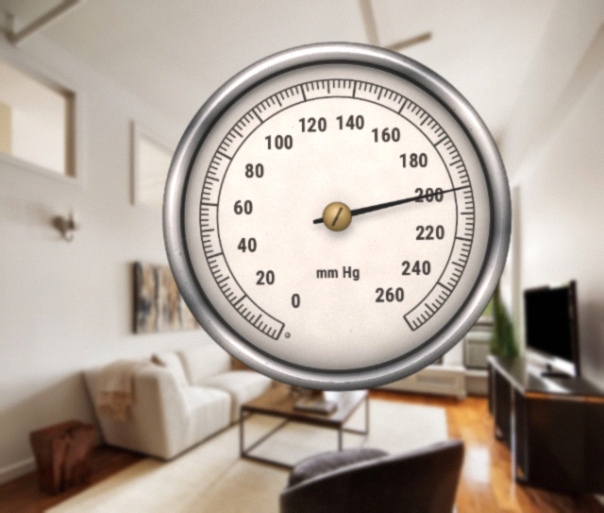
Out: 200mmHg
